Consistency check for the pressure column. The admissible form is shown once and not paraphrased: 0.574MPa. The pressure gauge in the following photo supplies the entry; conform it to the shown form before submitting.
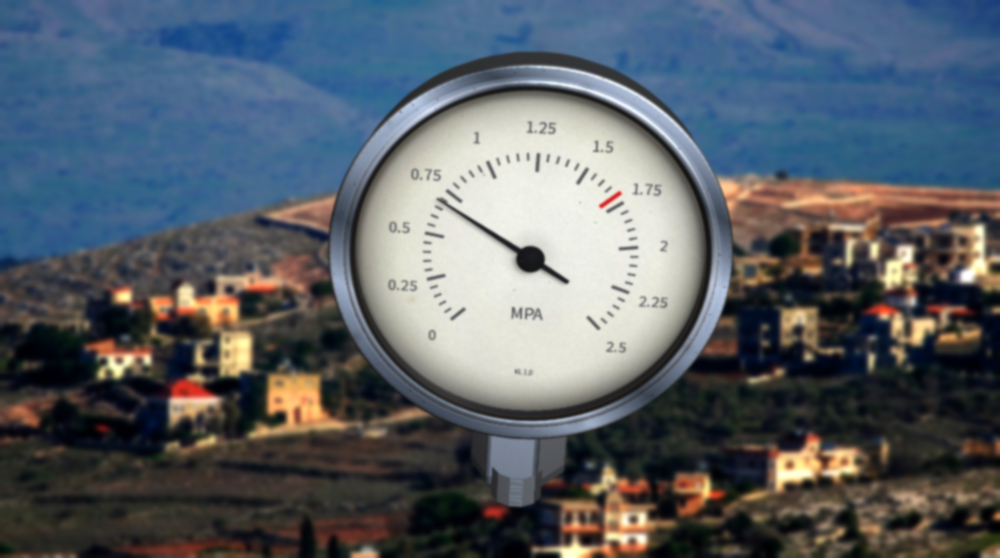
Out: 0.7MPa
